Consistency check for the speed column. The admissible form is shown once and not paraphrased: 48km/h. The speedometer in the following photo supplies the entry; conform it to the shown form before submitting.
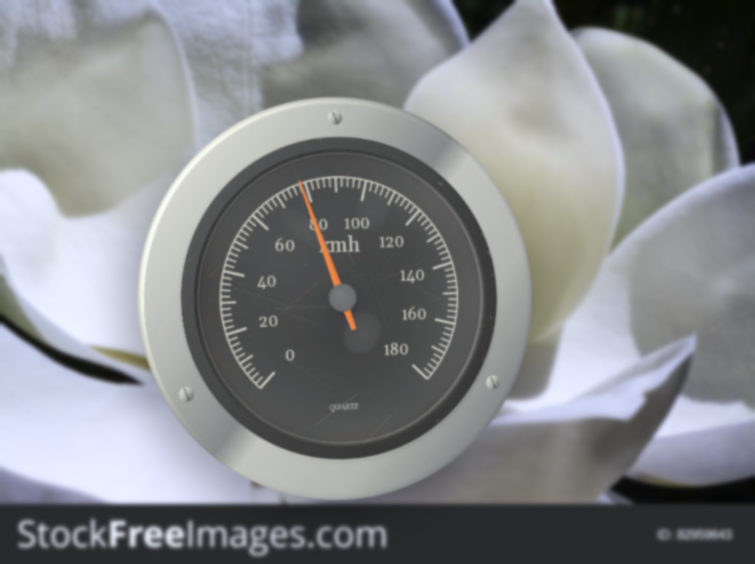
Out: 78km/h
